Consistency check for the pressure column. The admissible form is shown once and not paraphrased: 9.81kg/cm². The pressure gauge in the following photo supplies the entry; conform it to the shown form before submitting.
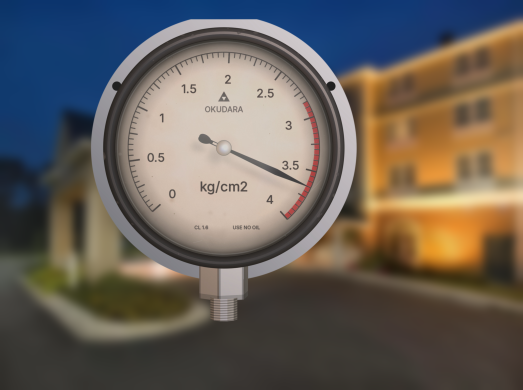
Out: 3.65kg/cm²
